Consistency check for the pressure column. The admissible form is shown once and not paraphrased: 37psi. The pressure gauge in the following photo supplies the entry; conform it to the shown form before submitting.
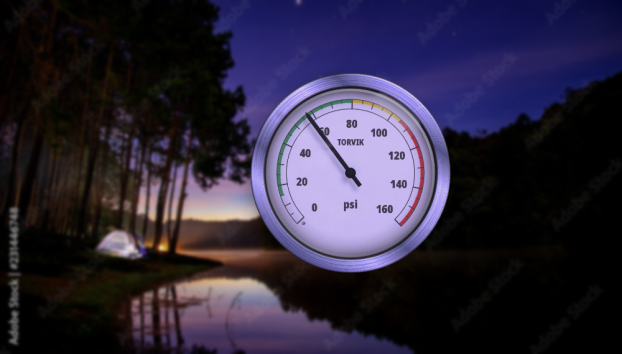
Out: 57.5psi
